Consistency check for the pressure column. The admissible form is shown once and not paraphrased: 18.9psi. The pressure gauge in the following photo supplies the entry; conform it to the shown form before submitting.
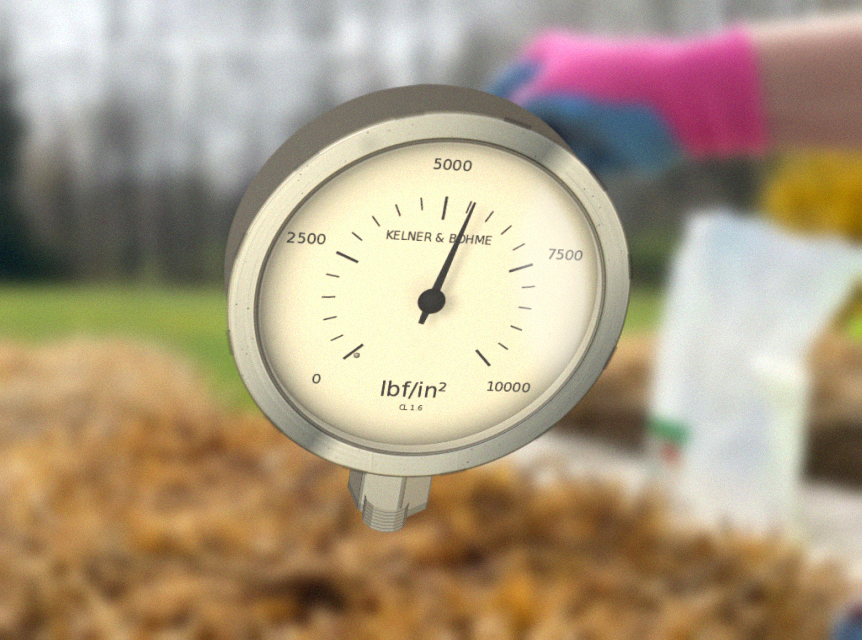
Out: 5500psi
